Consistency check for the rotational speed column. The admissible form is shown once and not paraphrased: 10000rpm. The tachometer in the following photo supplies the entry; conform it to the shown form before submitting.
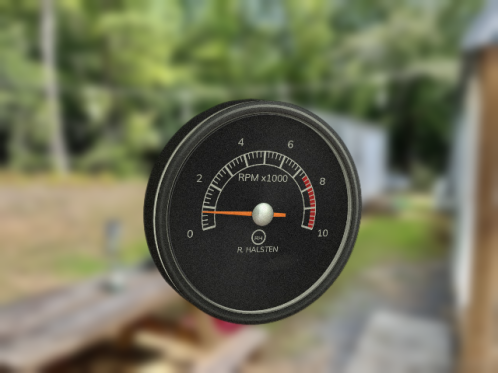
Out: 800rpm
